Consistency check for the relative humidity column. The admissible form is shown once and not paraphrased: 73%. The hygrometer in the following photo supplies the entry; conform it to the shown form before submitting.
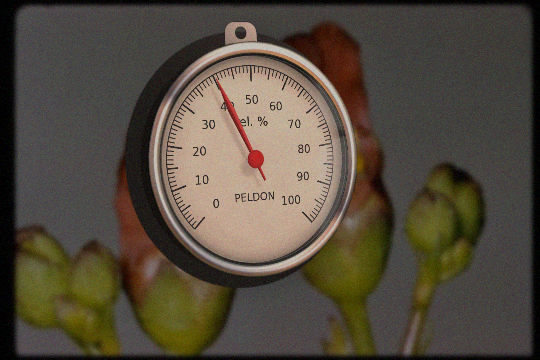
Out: 40%
